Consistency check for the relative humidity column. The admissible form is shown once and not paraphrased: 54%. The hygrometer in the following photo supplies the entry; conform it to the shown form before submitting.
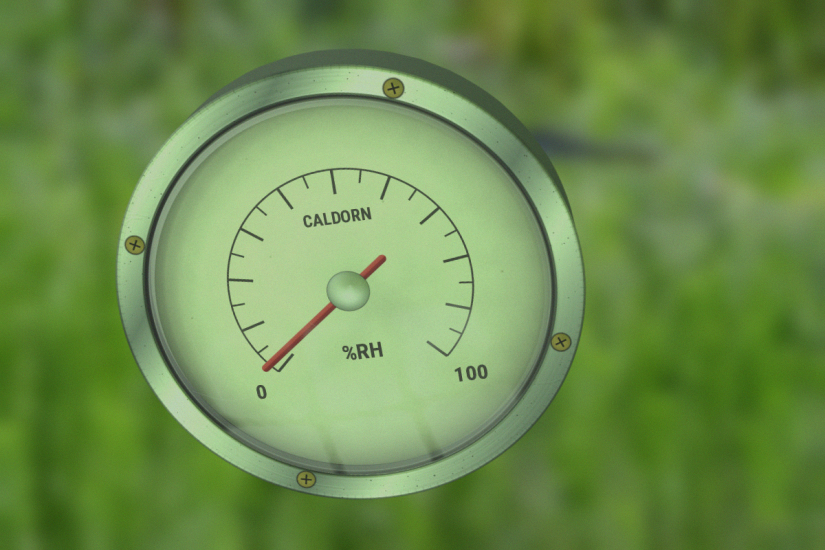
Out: 2.5%
